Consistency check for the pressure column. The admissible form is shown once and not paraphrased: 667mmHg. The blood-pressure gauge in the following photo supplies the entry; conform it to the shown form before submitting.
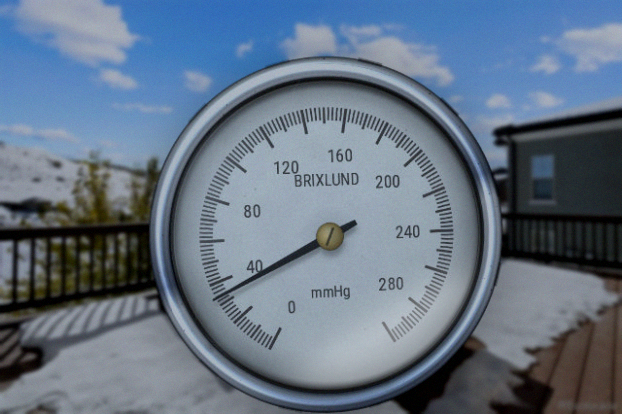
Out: 34mmHg
